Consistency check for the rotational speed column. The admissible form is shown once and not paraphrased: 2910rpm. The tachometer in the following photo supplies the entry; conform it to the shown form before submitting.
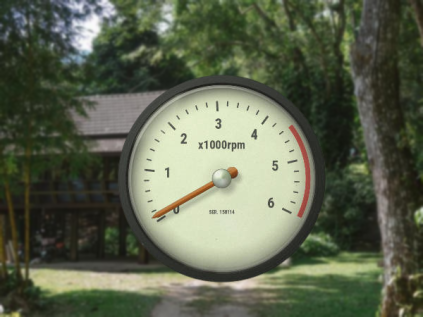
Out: 100rpm
